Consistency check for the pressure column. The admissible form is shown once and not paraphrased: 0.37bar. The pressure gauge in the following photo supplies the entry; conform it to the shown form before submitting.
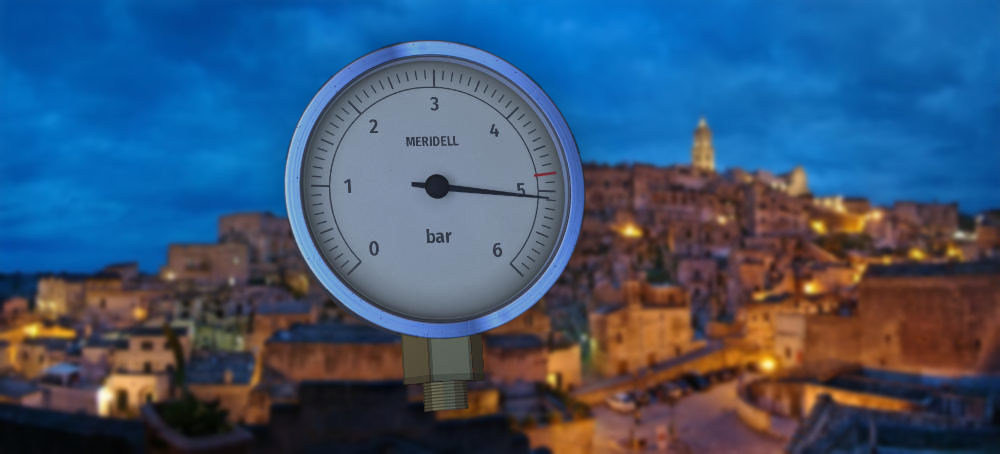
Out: 5.1bar
